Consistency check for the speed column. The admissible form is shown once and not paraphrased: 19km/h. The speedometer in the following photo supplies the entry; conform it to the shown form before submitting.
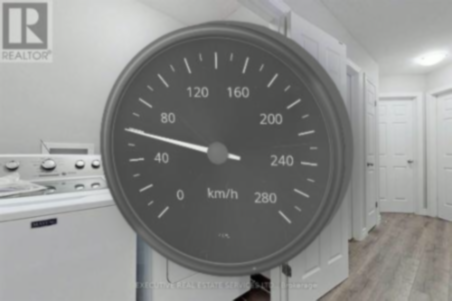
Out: 60km/h
